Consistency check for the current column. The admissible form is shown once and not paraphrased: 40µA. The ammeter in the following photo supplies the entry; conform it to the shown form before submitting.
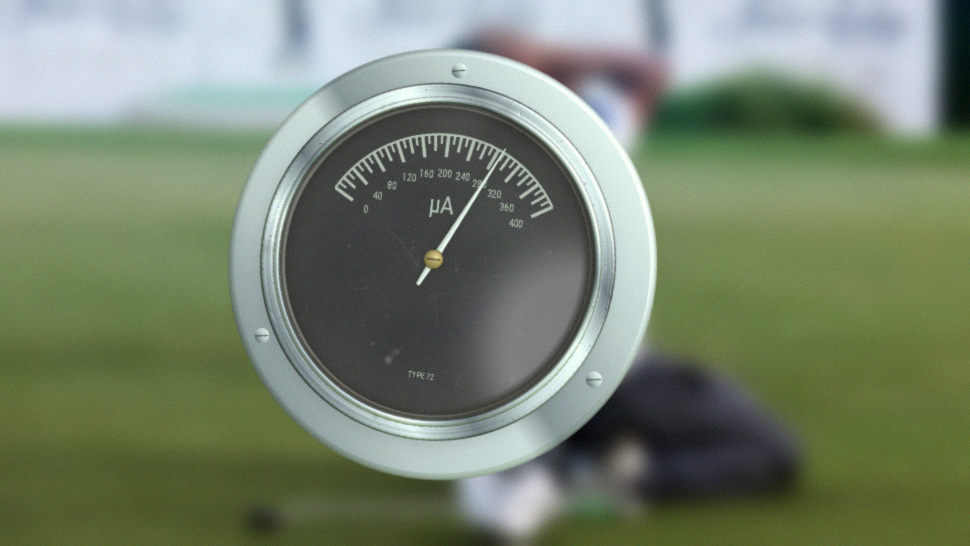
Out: 290µA
